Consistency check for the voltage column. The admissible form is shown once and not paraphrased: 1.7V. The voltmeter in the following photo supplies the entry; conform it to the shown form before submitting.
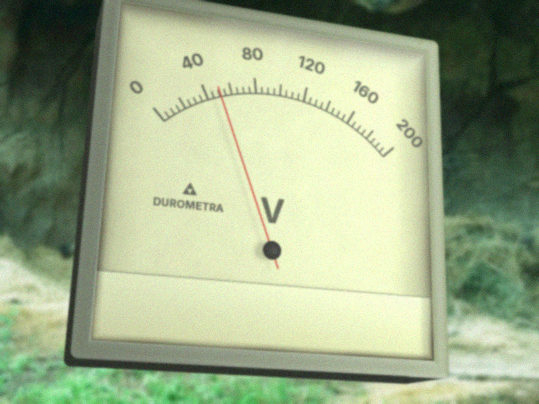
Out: 50V
